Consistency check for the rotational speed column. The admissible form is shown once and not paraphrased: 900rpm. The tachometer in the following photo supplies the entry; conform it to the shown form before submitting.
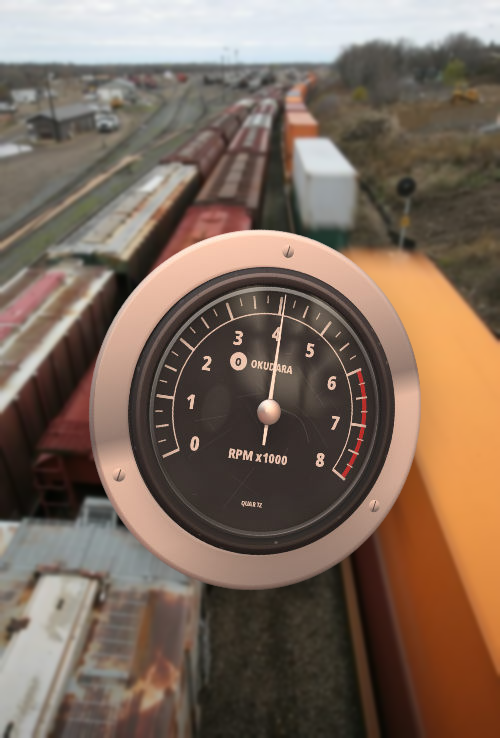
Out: 4000rpm
